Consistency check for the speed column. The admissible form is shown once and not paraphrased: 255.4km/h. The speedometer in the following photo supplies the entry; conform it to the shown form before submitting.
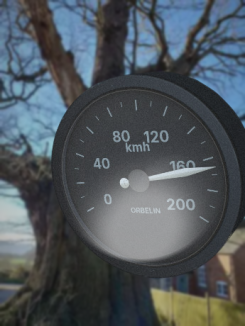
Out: 165km/h
